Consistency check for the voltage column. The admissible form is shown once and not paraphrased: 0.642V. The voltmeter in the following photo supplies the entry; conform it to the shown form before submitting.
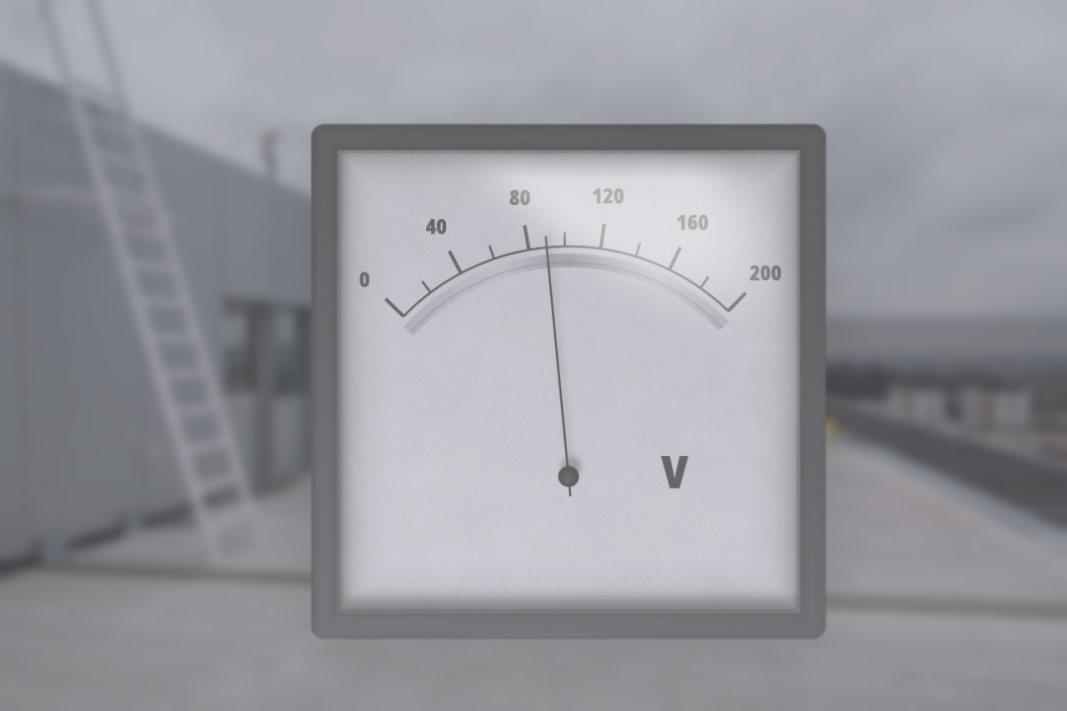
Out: 90V
